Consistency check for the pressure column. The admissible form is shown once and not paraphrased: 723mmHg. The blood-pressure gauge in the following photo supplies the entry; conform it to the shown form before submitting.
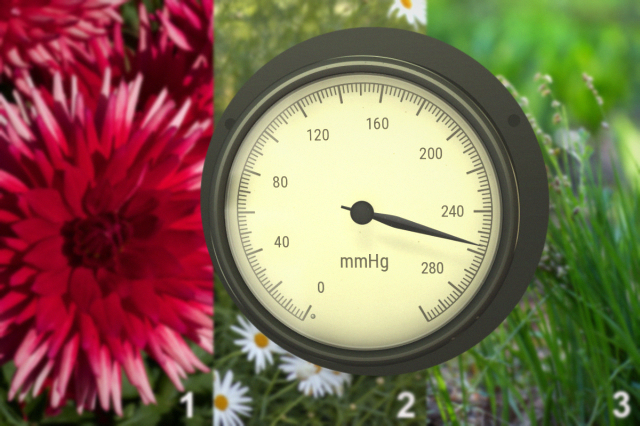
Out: 256mmHg
